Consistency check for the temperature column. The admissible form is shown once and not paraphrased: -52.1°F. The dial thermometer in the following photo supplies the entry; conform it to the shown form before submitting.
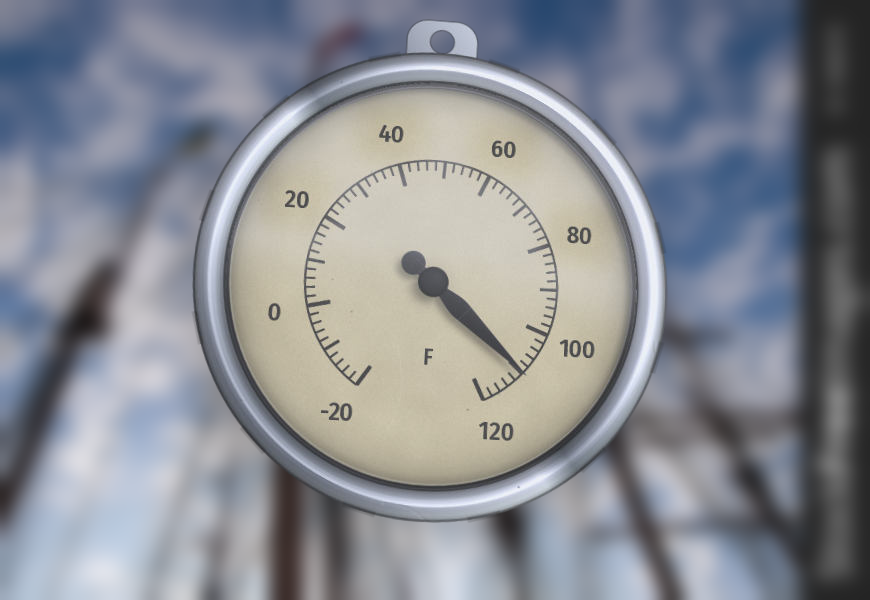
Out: 110°F
